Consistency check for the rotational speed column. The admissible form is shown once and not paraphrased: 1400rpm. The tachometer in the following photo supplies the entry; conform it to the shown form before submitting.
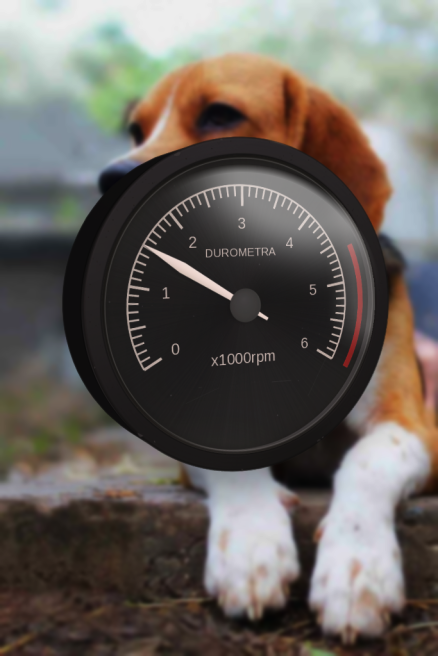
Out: 1500rpm
